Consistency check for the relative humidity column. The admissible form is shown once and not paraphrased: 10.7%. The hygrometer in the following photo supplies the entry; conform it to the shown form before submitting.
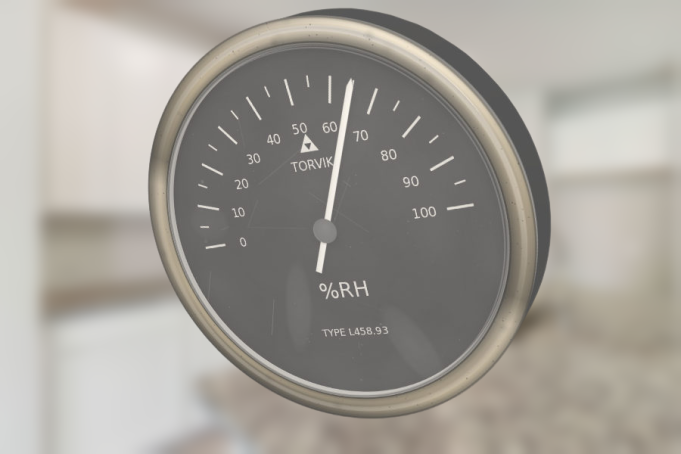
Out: 65%
